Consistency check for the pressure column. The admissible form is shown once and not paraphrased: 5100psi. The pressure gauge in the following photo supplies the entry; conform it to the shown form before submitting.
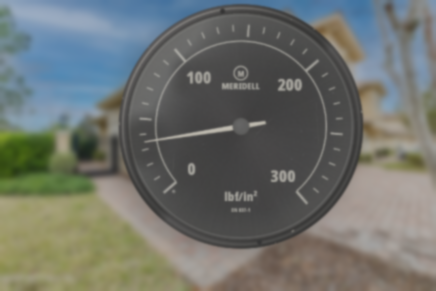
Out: 35psi
